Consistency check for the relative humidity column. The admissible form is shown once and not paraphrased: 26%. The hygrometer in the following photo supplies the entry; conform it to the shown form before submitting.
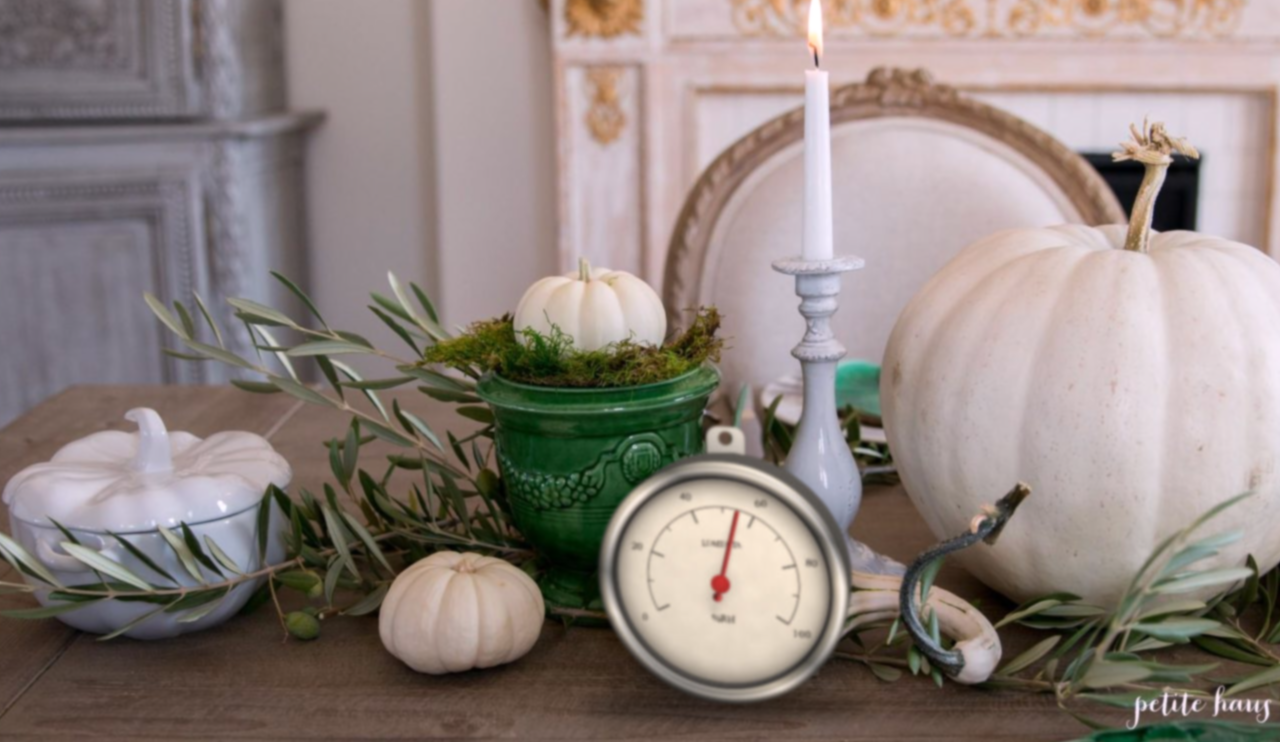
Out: 55%
